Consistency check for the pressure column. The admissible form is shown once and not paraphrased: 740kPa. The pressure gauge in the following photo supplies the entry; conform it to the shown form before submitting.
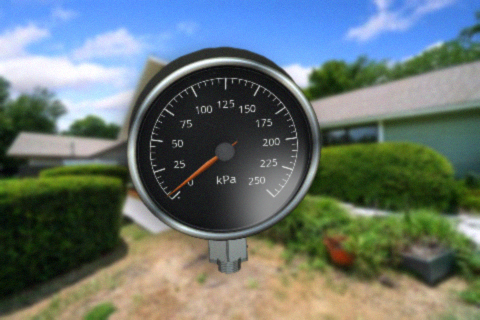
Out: 5kPa
